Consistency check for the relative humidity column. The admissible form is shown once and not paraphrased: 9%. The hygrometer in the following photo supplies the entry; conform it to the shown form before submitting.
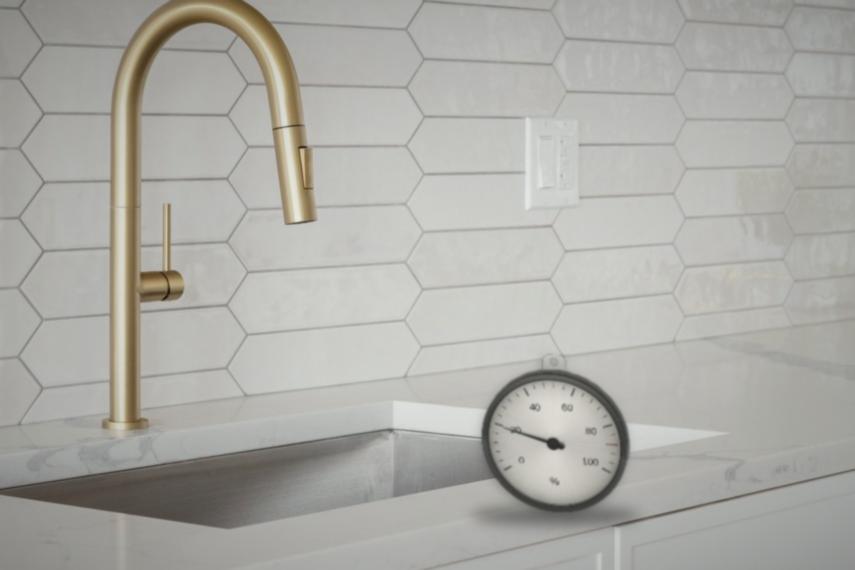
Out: 20%
